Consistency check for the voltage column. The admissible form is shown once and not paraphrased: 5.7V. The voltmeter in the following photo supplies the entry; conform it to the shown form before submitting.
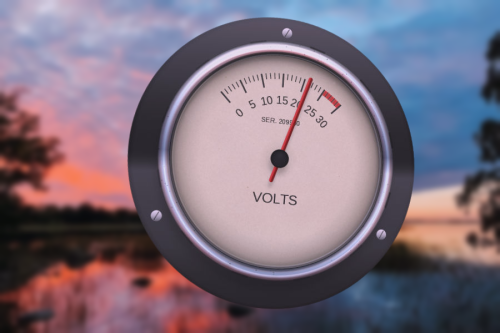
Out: 21V
